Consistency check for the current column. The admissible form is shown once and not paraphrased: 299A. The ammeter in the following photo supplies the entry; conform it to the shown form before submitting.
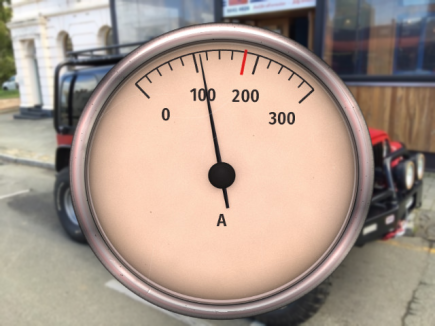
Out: 110A
